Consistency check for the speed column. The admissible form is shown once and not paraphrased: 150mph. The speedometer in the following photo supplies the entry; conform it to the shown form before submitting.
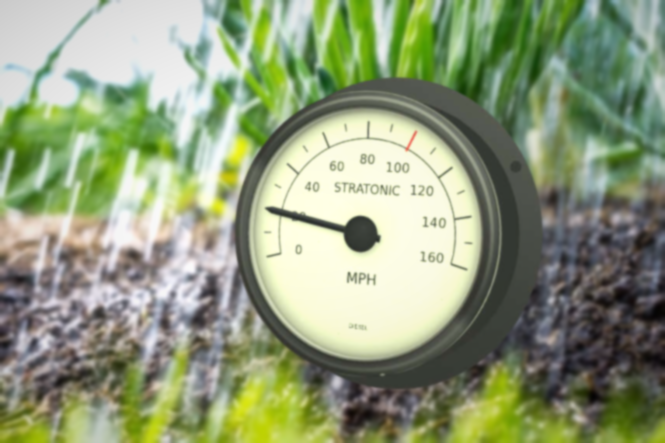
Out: 20mph
